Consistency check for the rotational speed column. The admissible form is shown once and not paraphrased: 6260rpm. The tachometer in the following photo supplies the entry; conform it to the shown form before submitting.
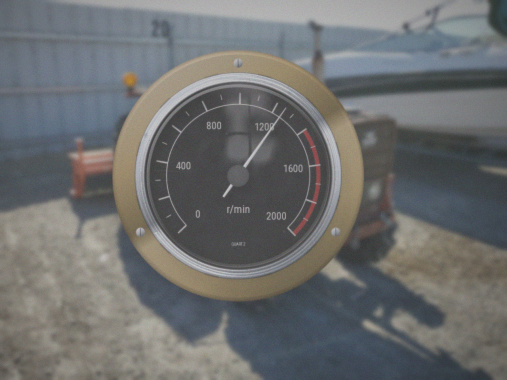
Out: 1250rpm
